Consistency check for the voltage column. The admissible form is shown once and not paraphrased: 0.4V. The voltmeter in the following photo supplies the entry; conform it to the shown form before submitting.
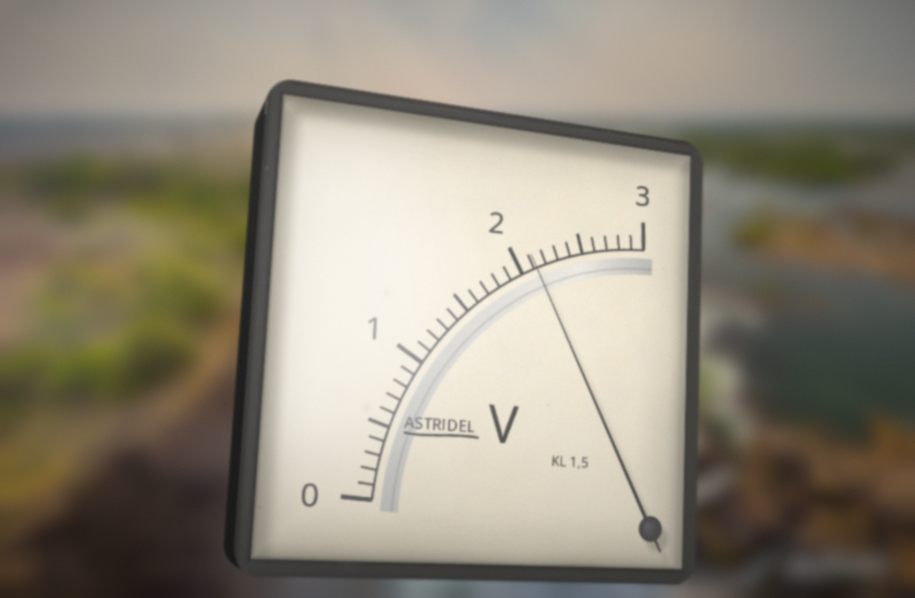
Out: 2.1V
